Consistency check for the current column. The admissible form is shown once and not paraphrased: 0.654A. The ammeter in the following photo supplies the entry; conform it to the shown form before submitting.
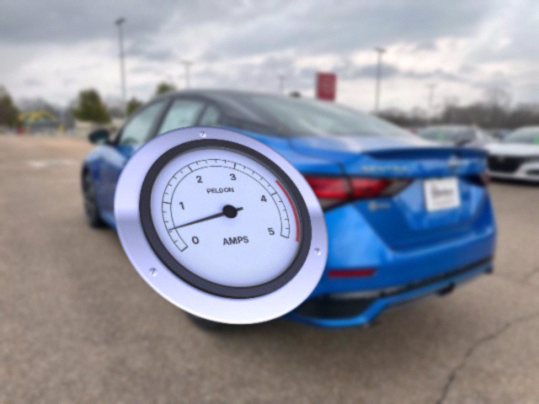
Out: 0.4A
